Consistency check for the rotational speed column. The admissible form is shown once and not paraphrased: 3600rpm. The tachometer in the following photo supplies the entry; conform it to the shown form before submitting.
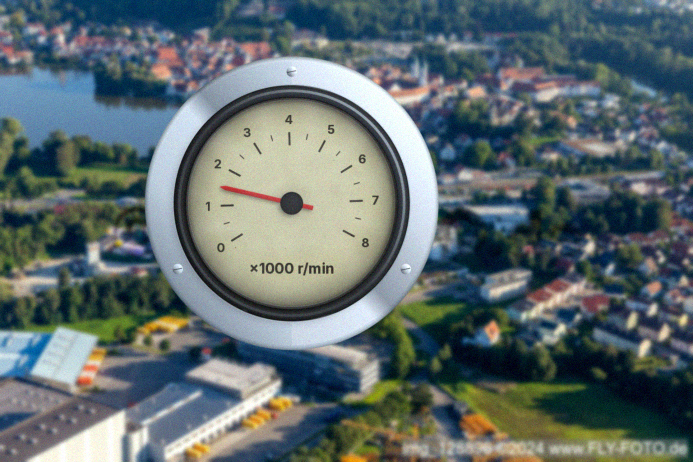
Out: 1500rpm
